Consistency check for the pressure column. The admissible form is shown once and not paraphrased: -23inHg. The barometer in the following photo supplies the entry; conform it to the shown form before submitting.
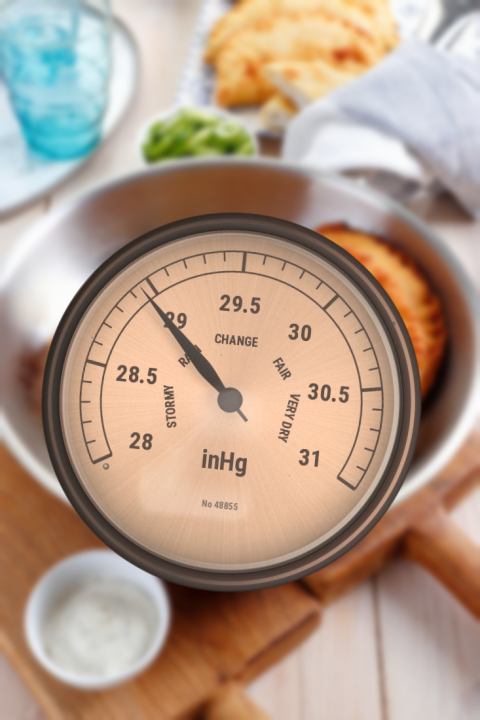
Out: 28.95inHg
